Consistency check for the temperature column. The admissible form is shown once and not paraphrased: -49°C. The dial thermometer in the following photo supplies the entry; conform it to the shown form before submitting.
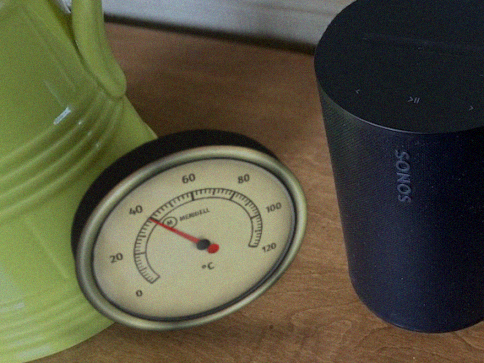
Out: 40°C
